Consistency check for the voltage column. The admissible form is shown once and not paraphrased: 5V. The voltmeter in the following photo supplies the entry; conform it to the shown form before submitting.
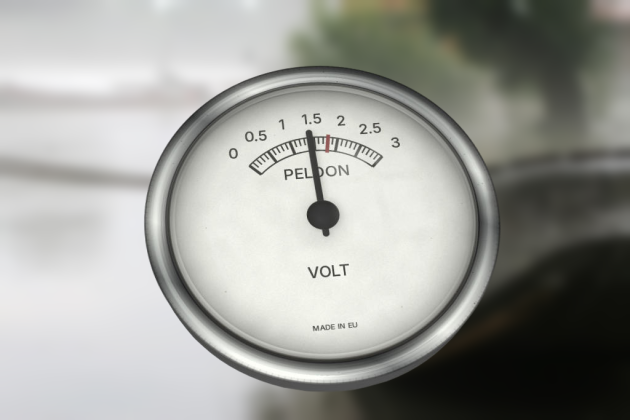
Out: 1.4V
